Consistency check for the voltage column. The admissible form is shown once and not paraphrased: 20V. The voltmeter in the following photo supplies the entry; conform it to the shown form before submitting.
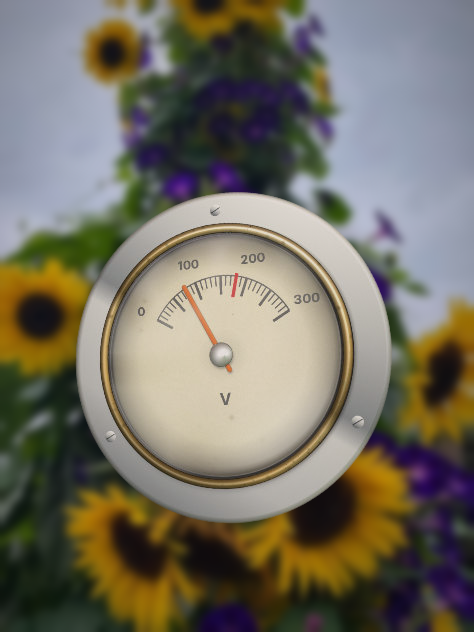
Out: 80V
